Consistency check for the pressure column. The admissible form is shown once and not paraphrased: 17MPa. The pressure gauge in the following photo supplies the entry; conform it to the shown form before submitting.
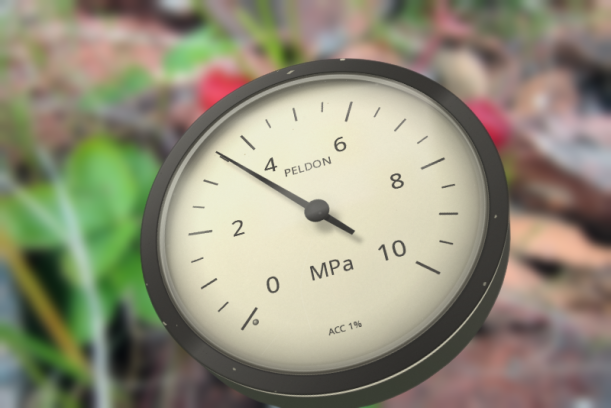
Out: 3.5MPa
